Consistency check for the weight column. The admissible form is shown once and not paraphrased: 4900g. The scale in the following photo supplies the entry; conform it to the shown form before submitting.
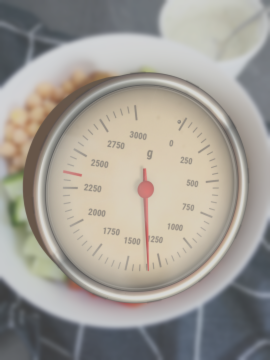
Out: 1350g
